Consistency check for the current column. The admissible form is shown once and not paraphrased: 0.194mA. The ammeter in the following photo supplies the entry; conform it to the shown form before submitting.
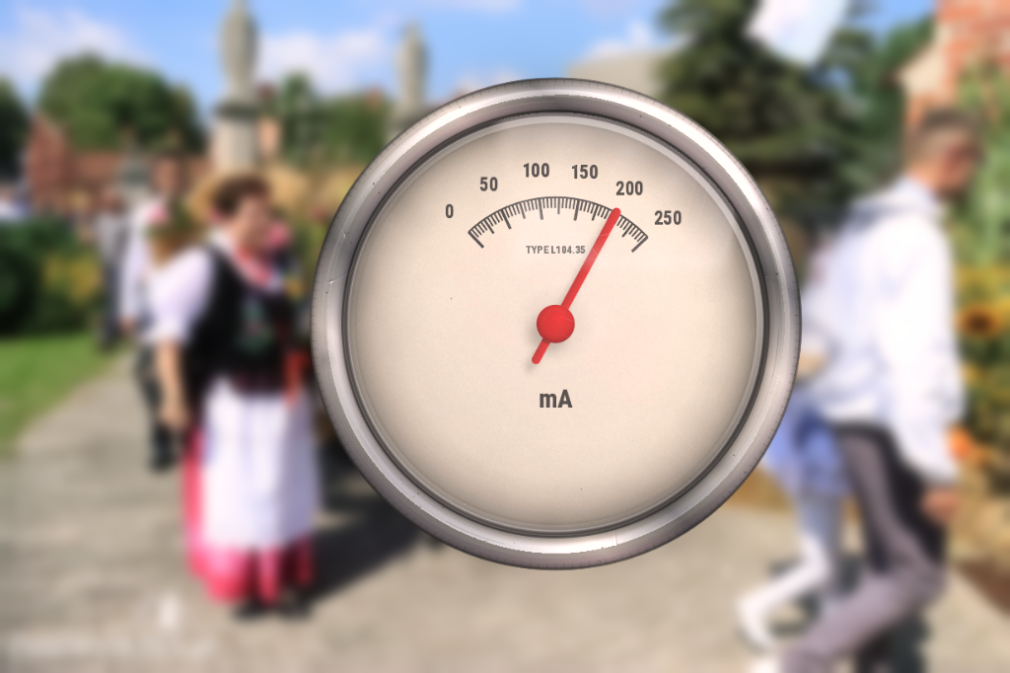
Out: 200mA
